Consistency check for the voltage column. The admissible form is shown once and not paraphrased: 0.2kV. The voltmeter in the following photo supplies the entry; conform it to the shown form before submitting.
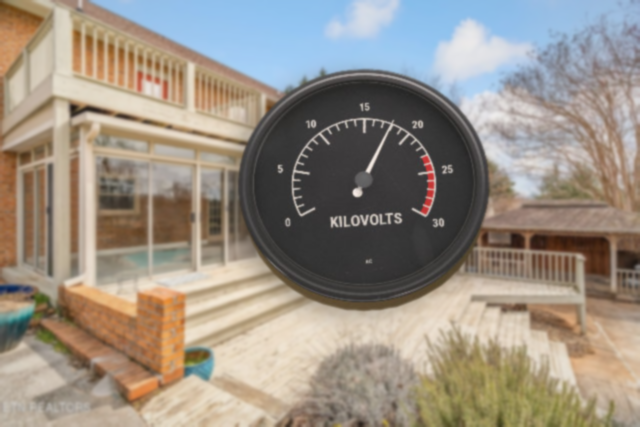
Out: 18kV
